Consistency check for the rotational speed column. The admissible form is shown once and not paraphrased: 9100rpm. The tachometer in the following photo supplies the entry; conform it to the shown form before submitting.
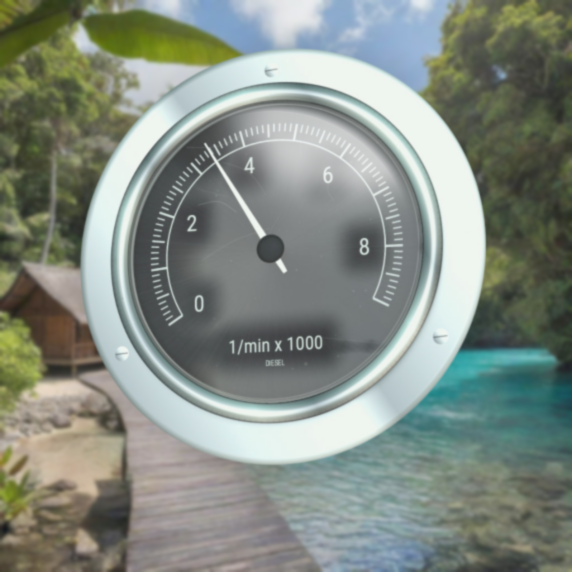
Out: 3400rpm
